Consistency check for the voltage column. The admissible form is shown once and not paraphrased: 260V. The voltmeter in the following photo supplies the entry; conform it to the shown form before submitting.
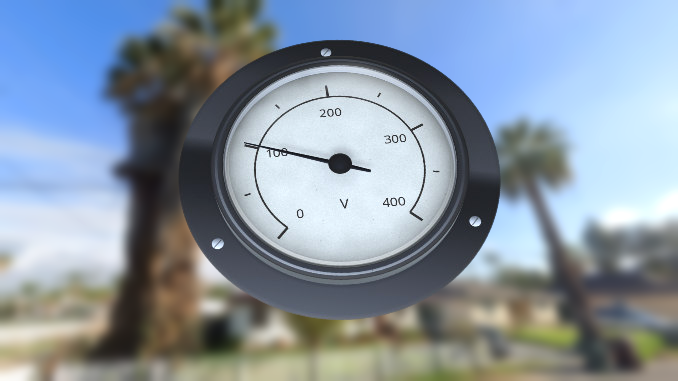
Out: 100V
